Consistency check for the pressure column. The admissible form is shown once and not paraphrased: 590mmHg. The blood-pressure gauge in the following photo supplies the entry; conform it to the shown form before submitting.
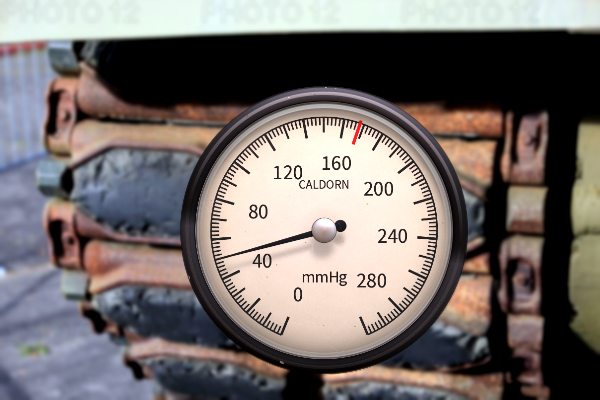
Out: 50mmHg
